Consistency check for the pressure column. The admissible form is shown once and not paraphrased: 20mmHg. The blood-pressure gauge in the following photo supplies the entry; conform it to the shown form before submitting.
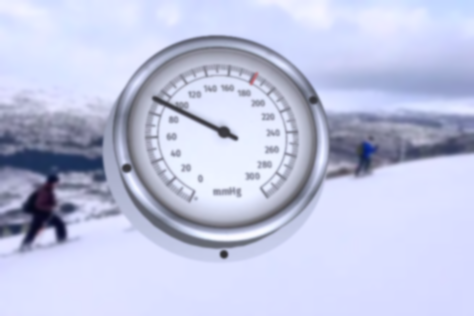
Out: 90mmHg
